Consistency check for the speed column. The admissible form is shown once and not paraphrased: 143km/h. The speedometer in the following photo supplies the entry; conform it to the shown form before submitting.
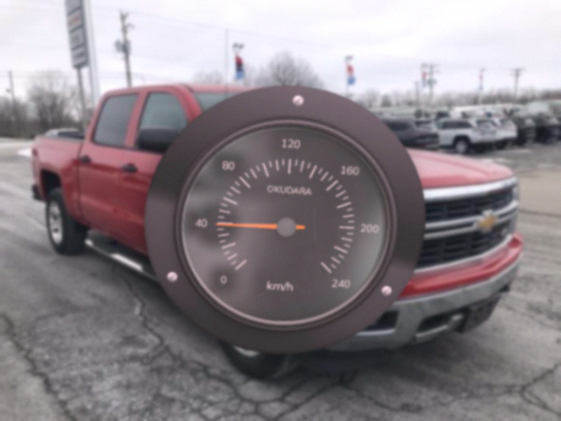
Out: 40km/h
